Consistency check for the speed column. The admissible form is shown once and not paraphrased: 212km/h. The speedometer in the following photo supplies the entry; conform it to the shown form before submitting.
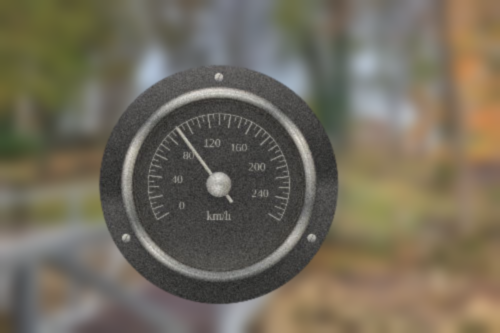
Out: 90km/h
